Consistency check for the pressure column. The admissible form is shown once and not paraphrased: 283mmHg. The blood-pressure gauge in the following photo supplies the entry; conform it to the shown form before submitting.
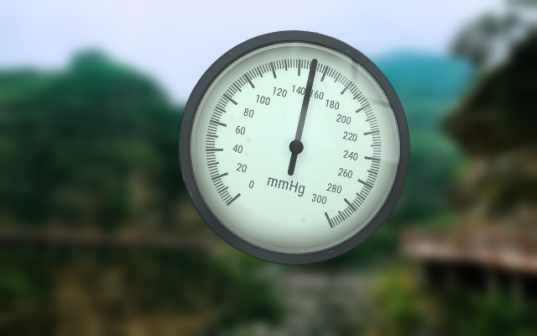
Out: 150mmHg
